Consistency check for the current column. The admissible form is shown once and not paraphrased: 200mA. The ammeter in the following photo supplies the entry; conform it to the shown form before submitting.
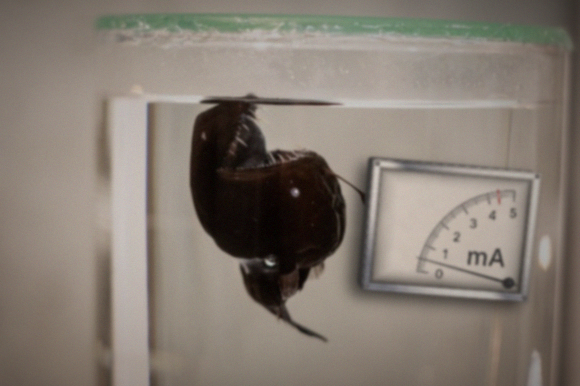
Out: 0.5mA
